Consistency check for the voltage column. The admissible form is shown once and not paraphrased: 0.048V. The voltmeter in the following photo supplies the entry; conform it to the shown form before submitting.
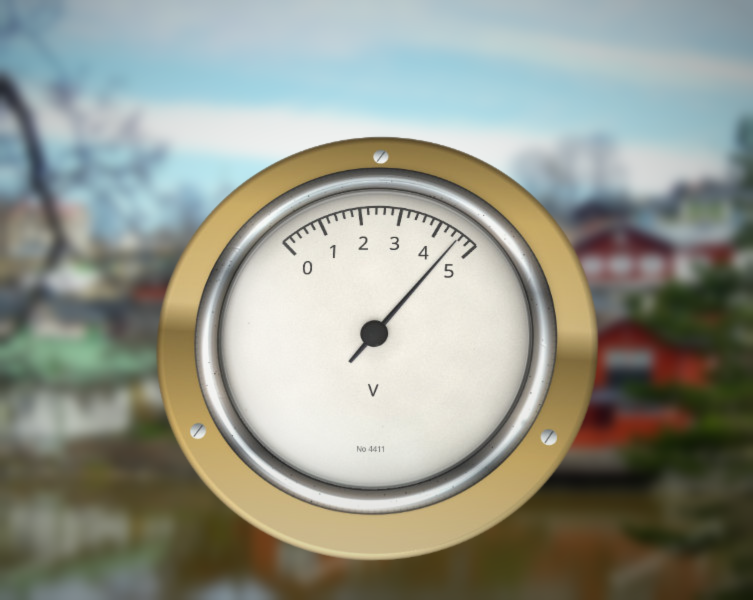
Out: 4.6V
